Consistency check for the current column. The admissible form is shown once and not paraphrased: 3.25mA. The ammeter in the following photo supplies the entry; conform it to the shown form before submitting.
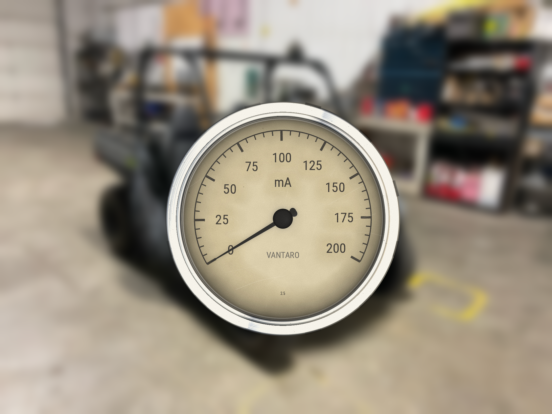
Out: 0mA
